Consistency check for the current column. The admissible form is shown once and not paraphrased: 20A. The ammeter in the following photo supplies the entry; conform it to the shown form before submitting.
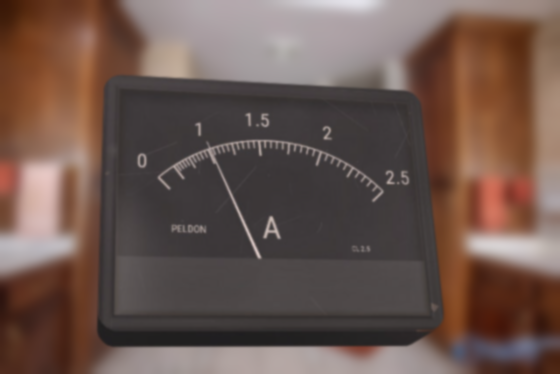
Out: 1A
